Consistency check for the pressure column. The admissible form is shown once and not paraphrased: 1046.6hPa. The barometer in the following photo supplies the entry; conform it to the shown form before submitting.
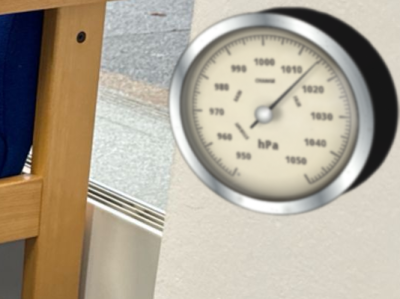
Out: 1015hPa
